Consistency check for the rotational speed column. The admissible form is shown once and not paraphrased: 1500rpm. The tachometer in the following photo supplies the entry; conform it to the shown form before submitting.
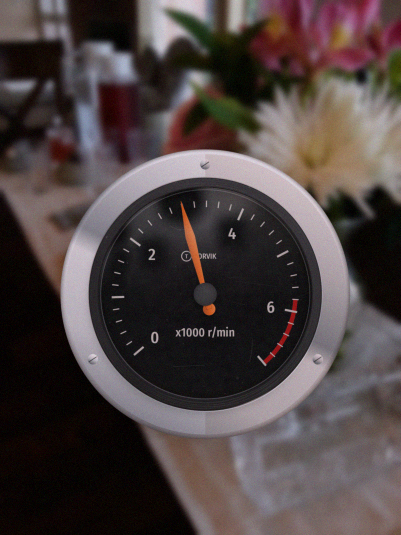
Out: 3000rpm
